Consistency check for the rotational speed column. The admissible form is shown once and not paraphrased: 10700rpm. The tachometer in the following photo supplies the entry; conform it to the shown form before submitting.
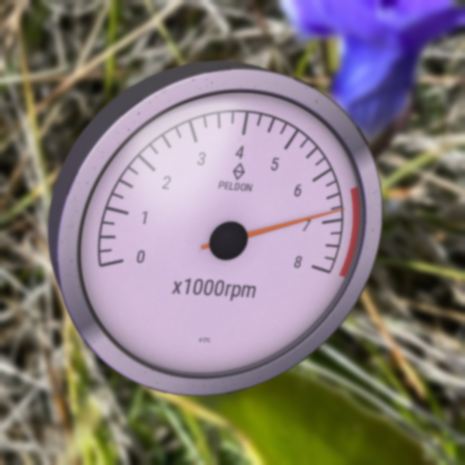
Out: 6750rpm
